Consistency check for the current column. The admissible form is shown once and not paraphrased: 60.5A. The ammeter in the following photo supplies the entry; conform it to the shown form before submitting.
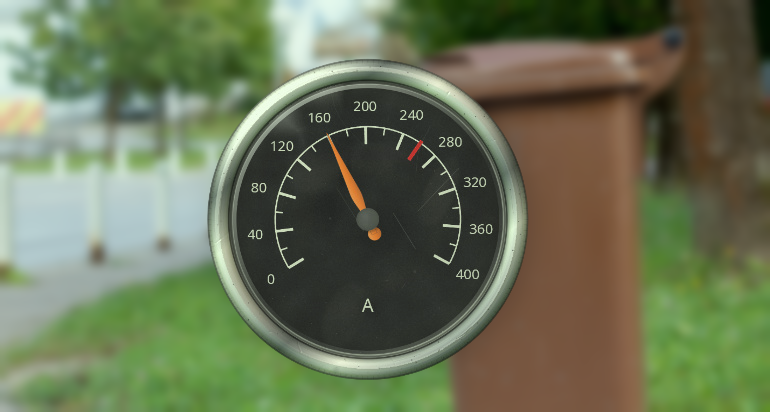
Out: 160A
